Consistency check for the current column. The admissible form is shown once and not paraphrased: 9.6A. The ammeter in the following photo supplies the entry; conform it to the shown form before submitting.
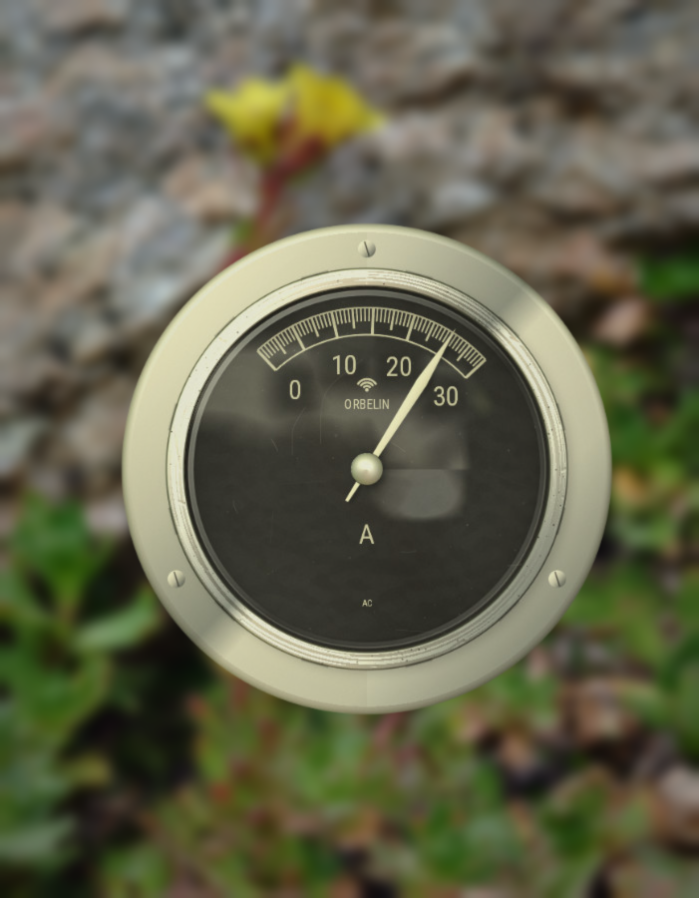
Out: 25A
